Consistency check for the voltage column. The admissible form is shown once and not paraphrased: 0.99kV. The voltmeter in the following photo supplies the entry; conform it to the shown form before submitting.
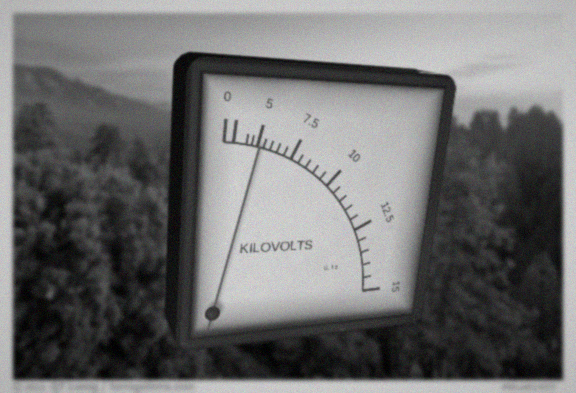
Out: 5kV
